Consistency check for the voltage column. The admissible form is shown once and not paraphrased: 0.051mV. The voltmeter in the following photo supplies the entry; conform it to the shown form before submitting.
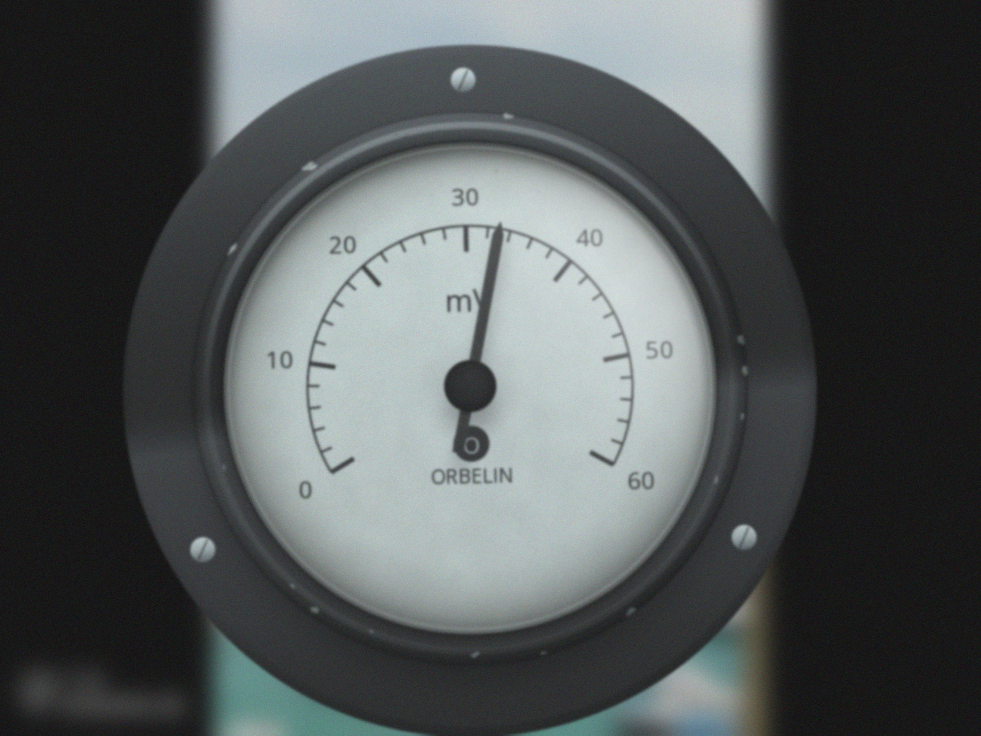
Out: 33mV
